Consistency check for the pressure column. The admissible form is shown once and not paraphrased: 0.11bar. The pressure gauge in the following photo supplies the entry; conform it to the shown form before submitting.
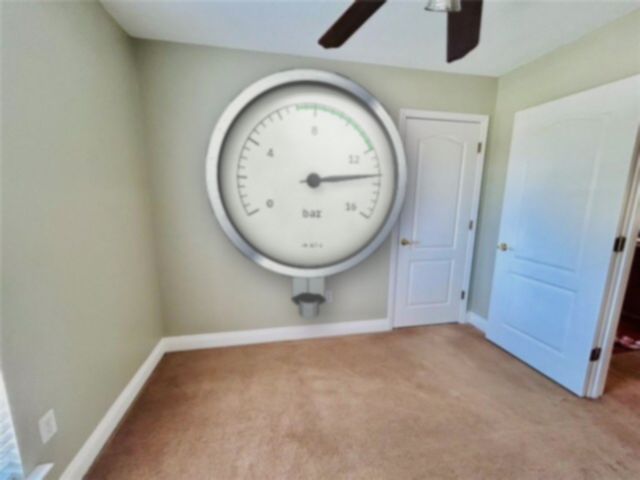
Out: 13.5bar
